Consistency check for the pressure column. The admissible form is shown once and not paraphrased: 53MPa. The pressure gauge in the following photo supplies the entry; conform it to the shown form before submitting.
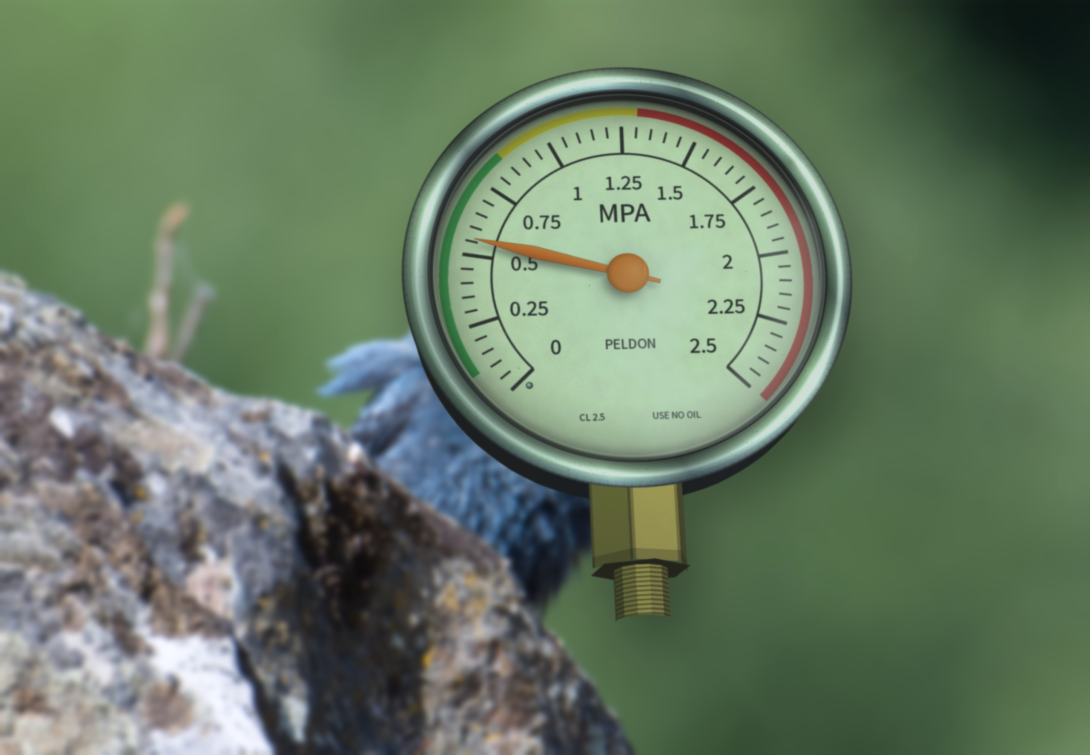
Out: 0.55MPa
